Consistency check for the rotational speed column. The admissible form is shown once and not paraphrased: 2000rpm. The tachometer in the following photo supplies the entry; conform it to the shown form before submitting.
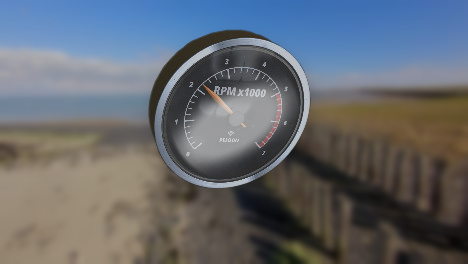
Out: 2200rpm
